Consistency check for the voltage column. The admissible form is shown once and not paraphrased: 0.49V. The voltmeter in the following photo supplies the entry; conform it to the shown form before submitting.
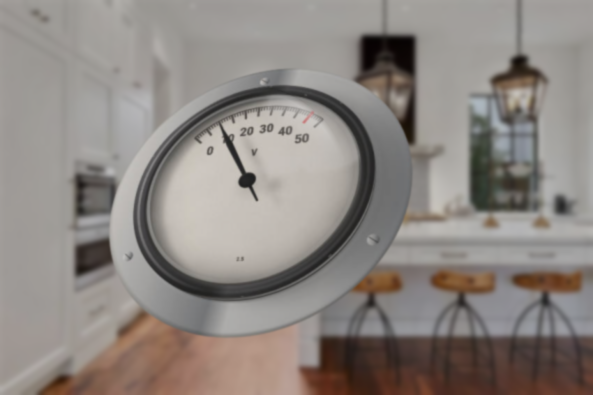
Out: 10V
